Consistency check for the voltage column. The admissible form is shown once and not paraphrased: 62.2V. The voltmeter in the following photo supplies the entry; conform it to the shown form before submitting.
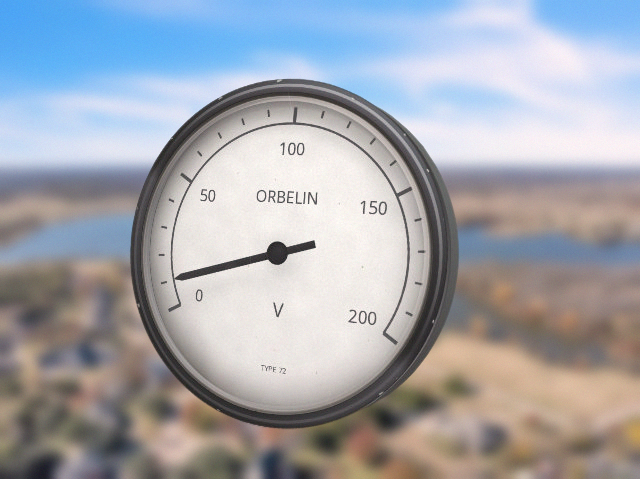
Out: 10V
